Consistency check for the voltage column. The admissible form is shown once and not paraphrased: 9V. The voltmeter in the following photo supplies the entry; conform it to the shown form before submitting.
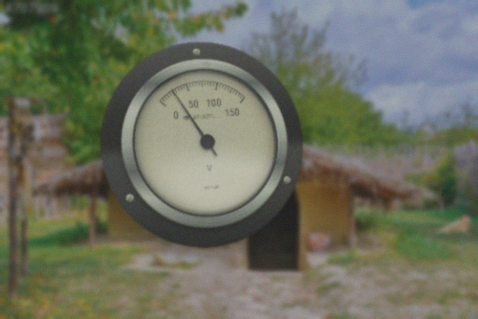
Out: 25V
